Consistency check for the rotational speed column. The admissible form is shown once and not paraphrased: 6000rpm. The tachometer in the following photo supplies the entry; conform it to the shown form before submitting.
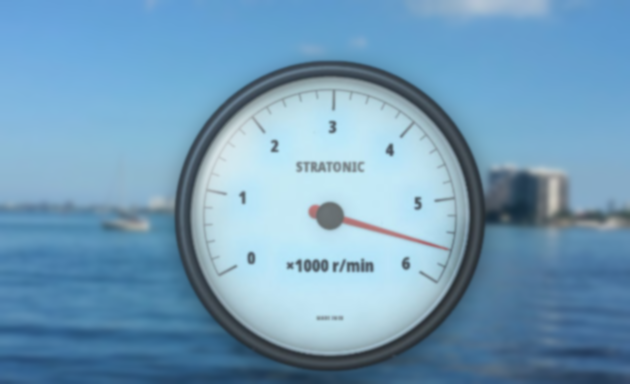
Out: 5600rpm
